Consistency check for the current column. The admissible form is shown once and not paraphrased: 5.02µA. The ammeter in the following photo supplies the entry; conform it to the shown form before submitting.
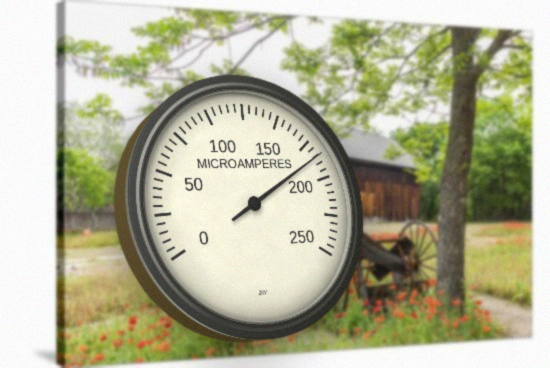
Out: 185µA
